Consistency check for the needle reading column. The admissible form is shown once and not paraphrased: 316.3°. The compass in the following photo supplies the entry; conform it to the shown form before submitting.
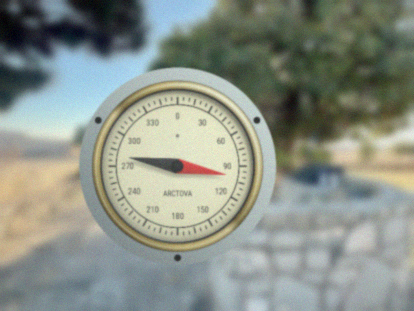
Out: 100°
